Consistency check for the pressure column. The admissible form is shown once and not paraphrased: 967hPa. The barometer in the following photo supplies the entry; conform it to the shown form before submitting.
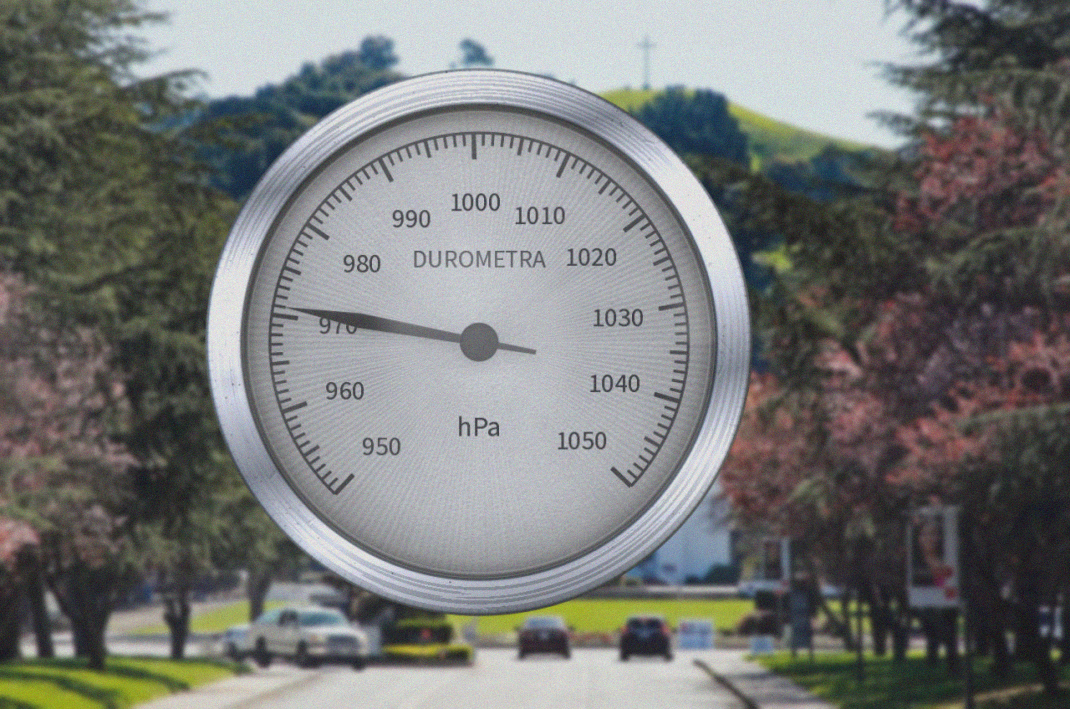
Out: 971hPa
